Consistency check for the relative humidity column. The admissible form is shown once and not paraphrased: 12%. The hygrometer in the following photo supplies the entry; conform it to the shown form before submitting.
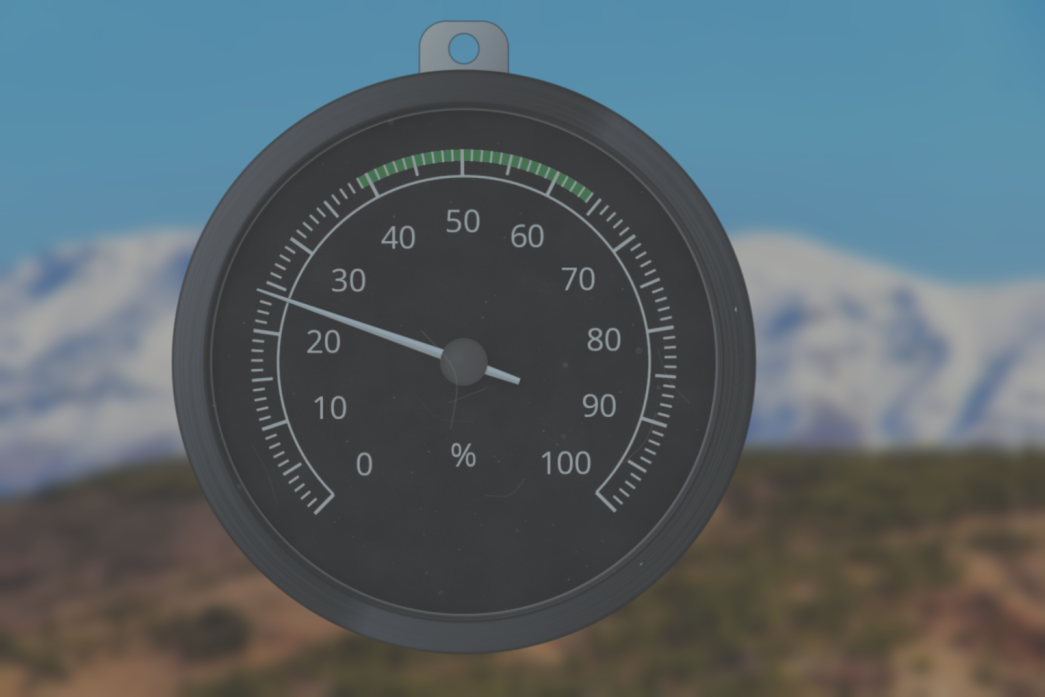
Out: 24%
